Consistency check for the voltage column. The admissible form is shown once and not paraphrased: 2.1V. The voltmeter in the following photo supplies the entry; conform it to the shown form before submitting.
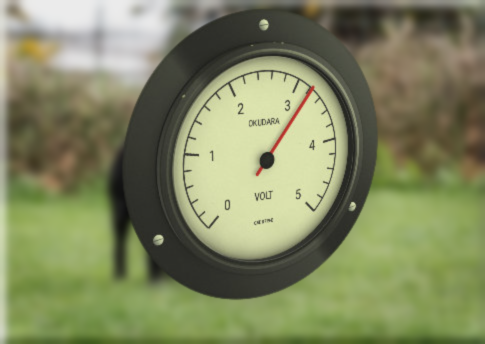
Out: 3.2V
